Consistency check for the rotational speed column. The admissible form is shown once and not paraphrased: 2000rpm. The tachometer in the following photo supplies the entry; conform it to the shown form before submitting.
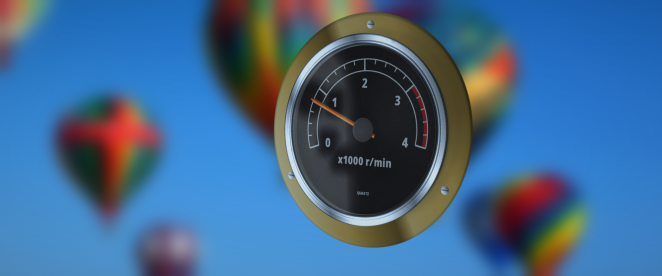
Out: 800rpm
